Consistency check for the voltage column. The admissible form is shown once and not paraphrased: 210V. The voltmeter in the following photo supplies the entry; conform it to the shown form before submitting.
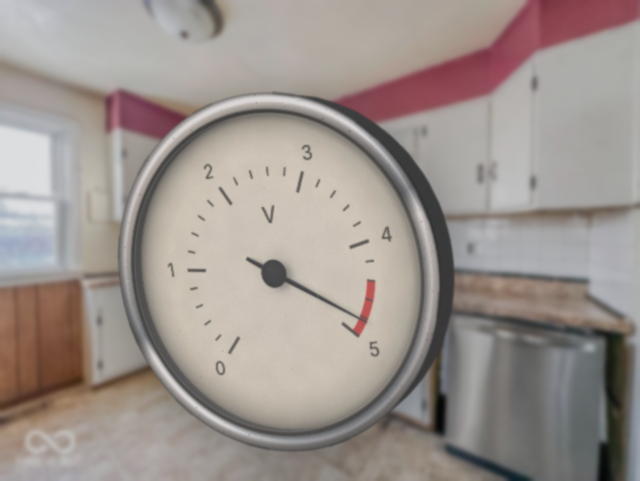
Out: 4.8V
